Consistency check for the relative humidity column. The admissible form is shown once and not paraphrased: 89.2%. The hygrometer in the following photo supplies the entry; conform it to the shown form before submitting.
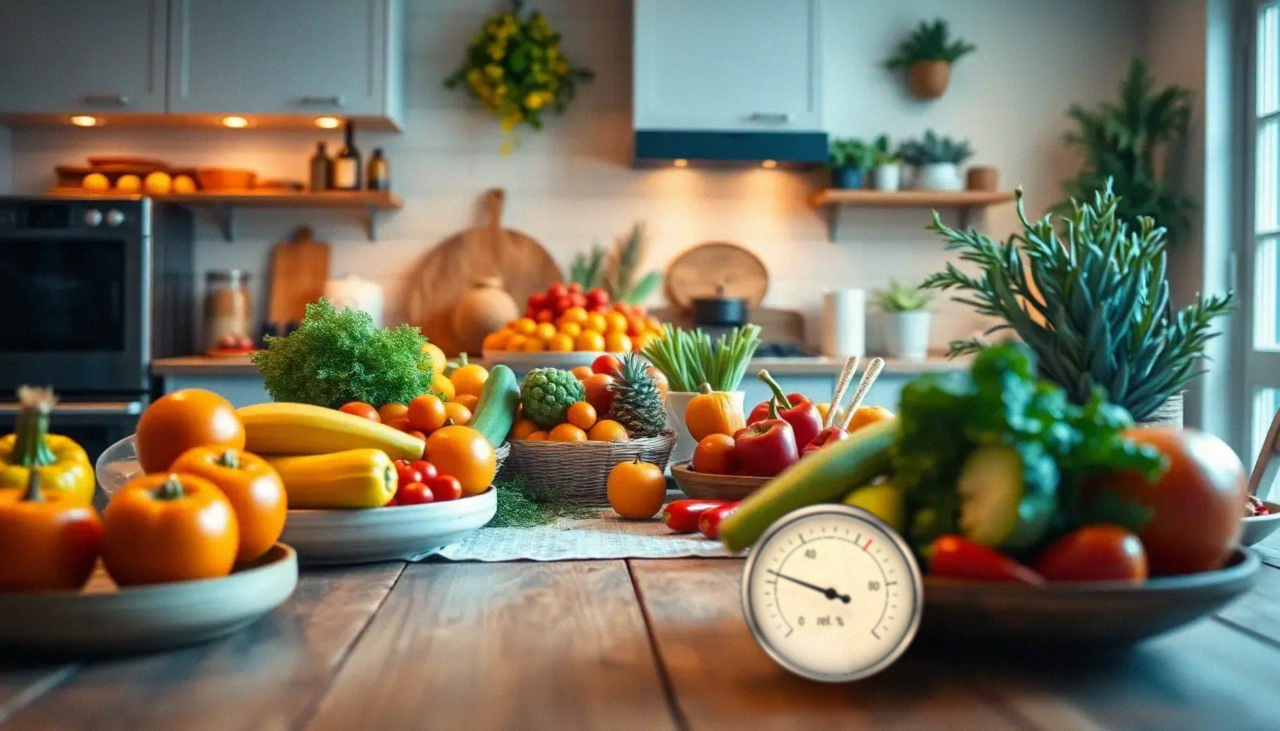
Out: 24%
